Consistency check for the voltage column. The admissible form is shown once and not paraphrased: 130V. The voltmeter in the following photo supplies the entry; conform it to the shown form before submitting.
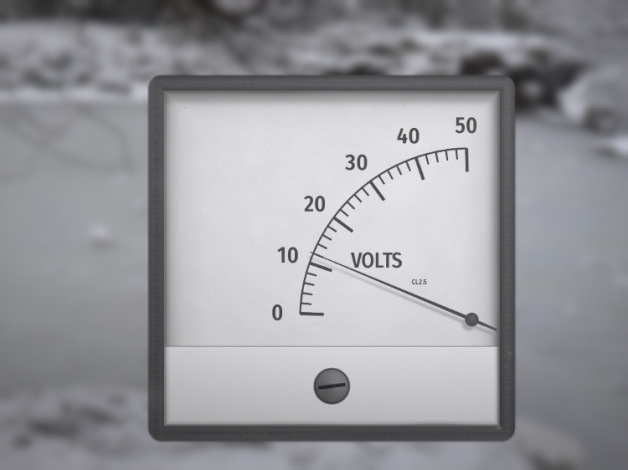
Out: 12V
